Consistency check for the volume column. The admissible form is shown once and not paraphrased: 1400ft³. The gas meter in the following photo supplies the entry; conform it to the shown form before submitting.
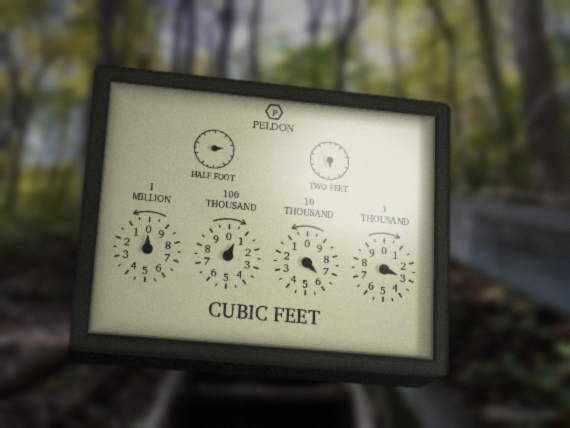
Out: 6300ft³
